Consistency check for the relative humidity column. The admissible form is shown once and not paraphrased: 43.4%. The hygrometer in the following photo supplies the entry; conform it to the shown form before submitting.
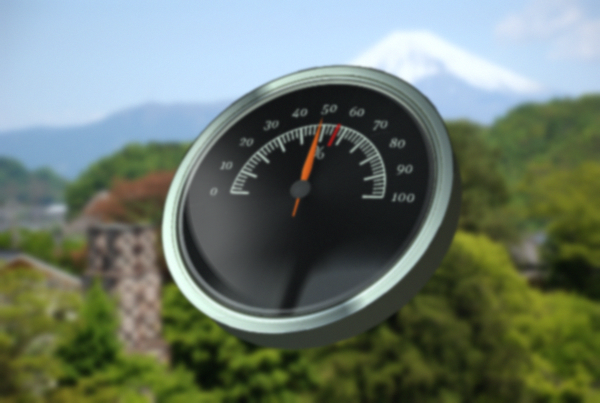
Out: 50%
